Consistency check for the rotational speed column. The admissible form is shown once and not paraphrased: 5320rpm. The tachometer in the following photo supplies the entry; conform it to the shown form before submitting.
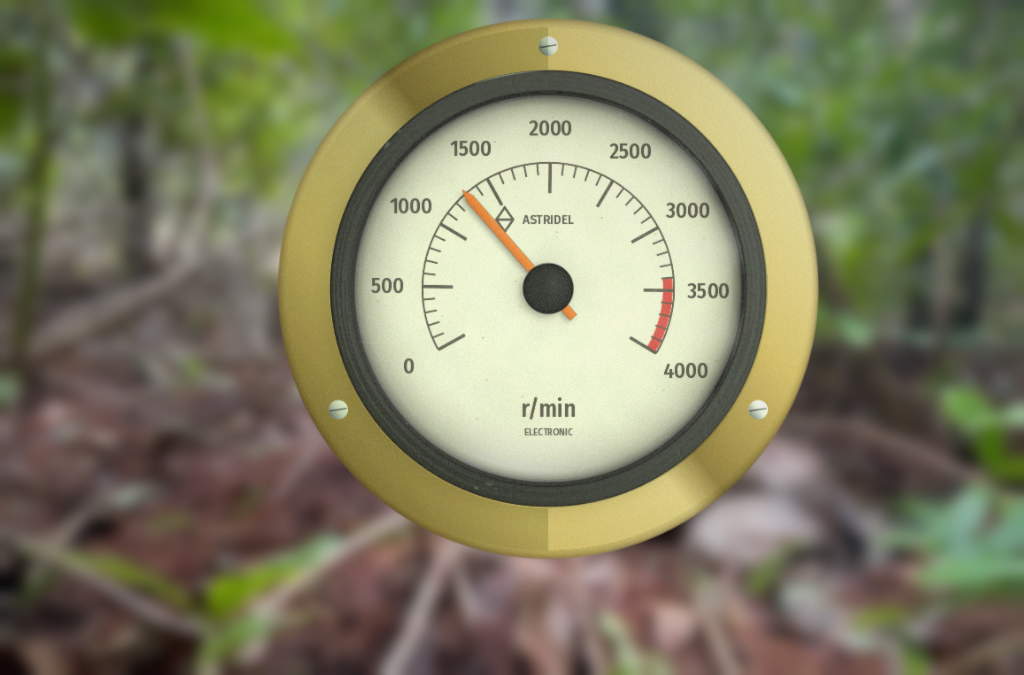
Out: 1300rpm
